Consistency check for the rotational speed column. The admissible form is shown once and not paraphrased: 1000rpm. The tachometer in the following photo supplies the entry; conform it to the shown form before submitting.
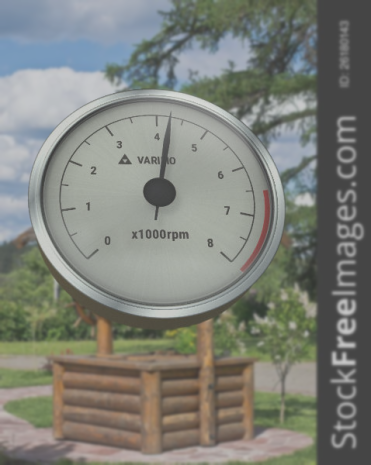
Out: 4250rpm
